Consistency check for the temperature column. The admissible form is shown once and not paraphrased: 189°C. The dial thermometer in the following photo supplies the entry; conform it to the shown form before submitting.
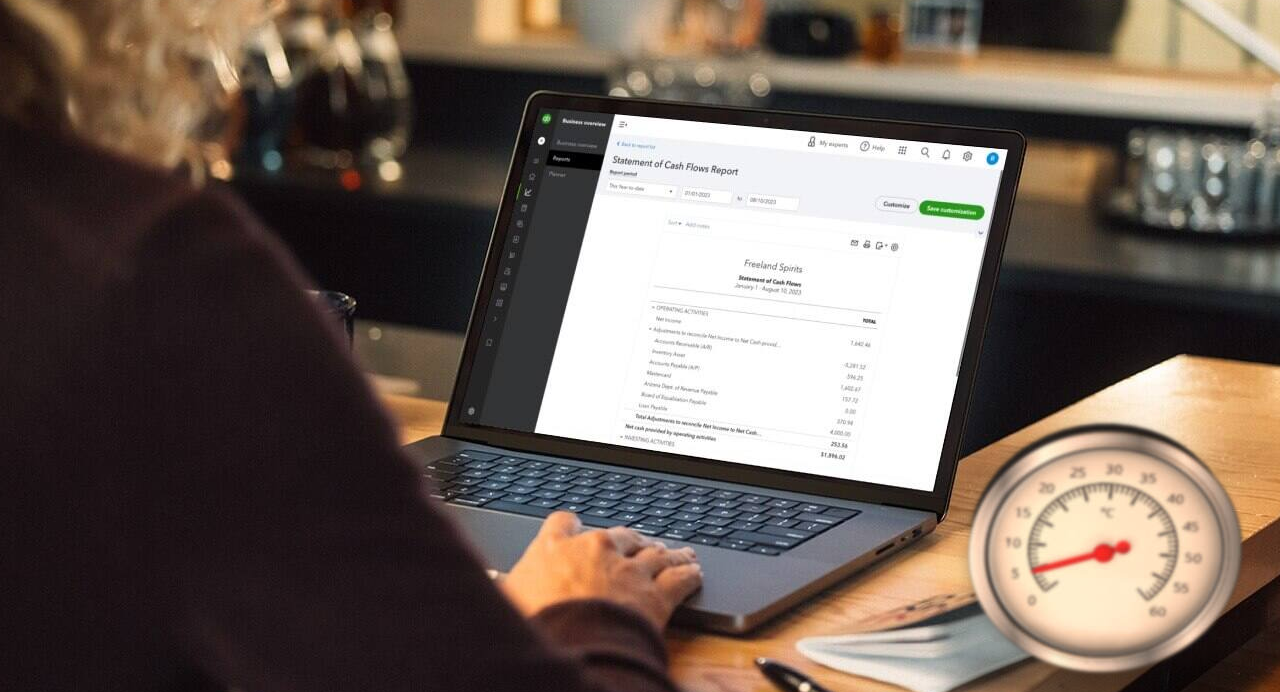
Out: 5°C
